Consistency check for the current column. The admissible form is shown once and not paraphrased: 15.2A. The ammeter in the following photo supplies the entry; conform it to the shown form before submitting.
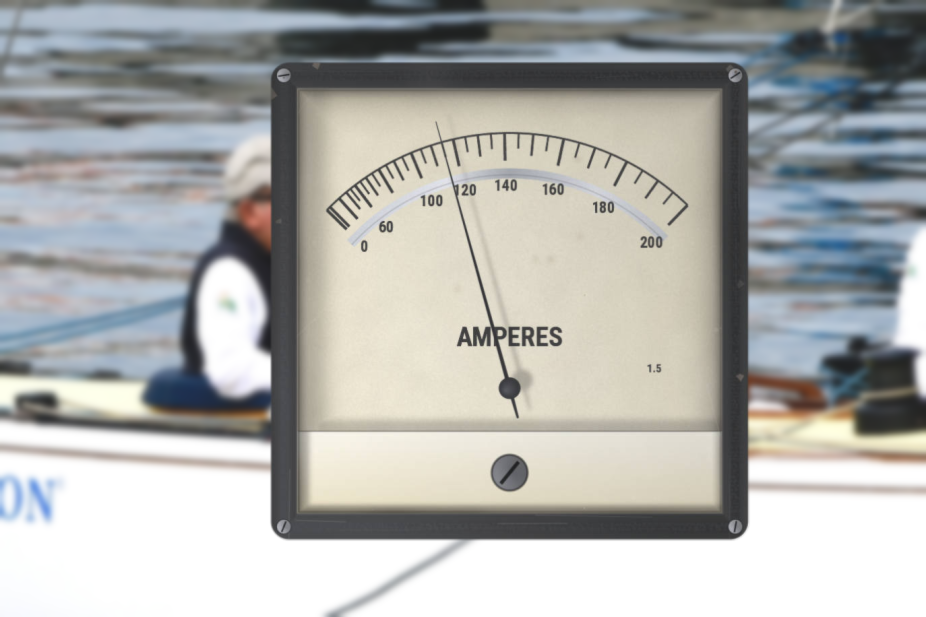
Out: 115A
